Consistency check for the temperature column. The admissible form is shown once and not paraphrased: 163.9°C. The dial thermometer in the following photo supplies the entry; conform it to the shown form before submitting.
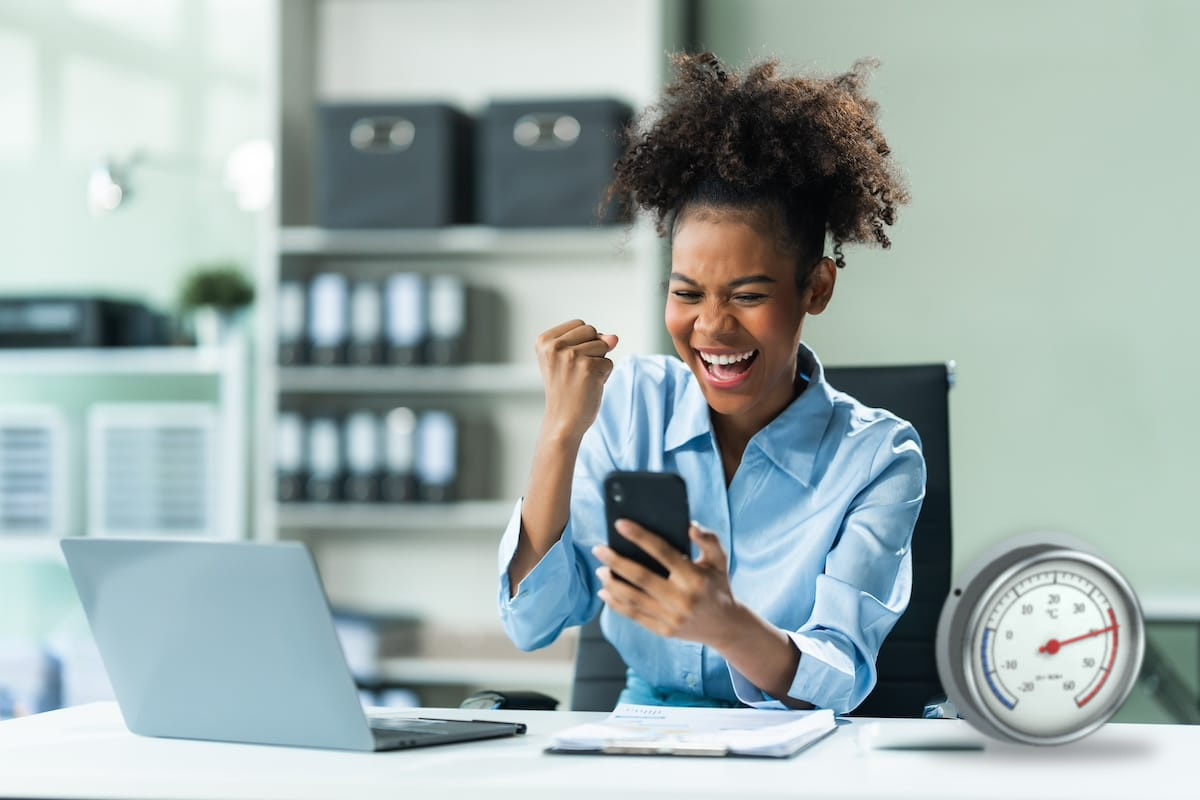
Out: 40°C
